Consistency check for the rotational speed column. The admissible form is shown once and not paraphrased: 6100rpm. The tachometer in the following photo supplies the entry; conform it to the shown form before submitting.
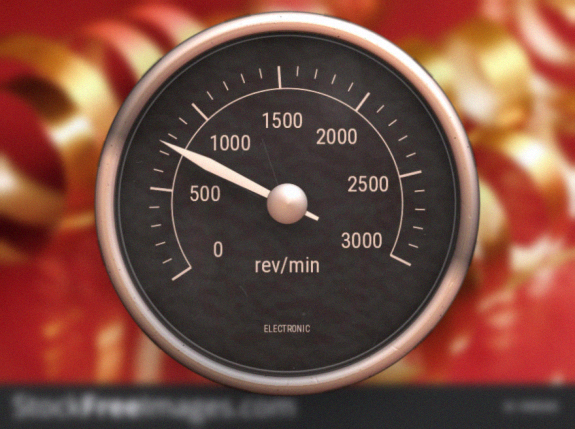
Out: 750rpm
